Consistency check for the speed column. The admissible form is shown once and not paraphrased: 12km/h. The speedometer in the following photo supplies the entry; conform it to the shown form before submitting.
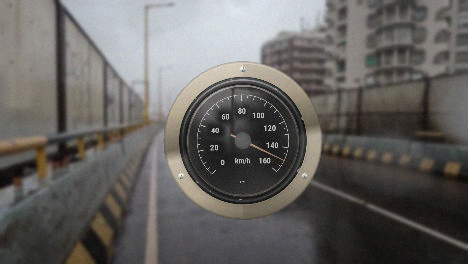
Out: 150km/h
